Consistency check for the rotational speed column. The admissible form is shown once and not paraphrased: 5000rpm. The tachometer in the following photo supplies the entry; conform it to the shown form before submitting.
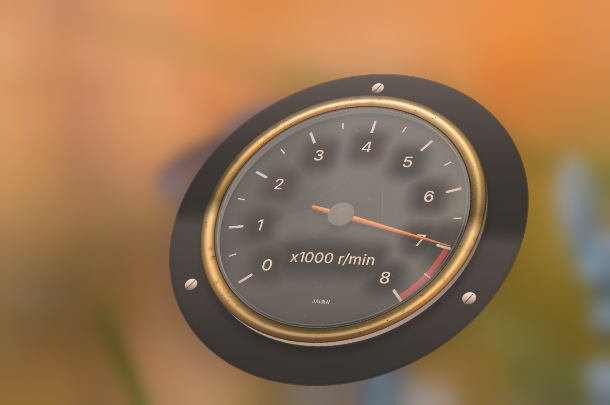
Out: 7000rpm
